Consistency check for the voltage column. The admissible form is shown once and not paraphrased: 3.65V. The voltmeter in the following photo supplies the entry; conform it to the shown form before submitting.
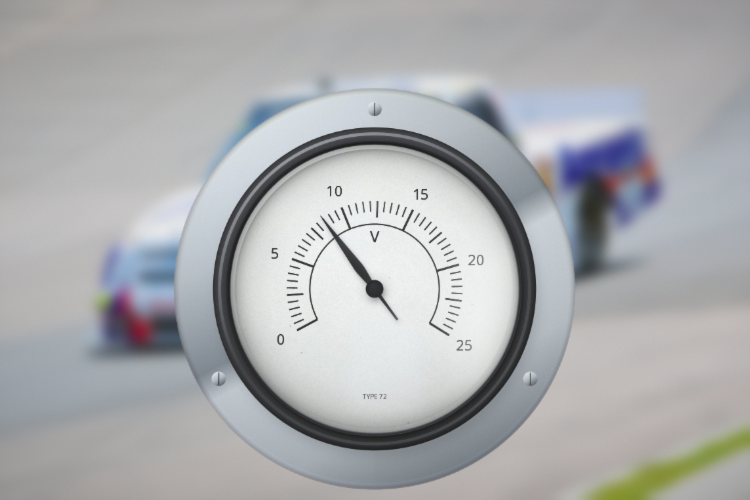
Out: 8.5V
